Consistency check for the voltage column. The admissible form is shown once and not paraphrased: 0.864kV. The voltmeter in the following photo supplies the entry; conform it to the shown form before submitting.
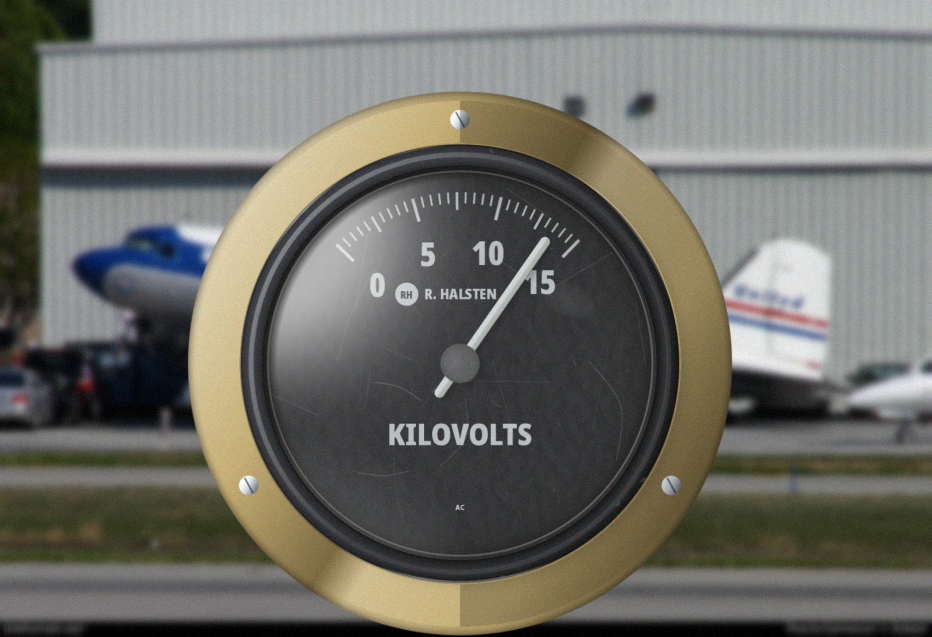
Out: 13.5kV
